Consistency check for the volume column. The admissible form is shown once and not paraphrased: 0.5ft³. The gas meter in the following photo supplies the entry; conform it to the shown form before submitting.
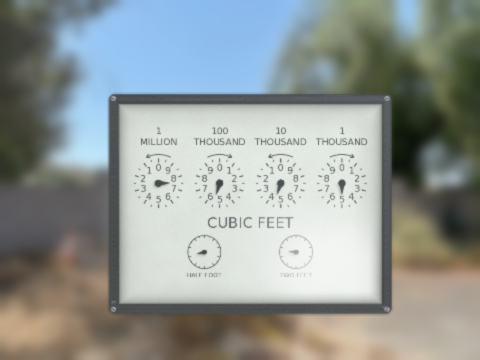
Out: 754500ft³
